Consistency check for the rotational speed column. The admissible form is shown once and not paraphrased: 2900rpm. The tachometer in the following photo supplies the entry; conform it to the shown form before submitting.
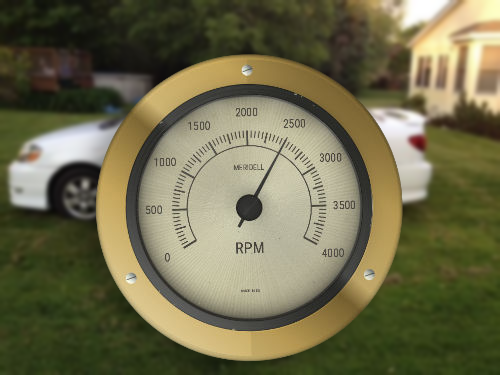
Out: 2500rpm
